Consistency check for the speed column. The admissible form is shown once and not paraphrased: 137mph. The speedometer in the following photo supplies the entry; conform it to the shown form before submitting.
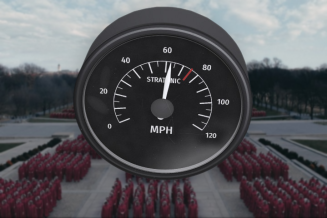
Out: 62.5mph
